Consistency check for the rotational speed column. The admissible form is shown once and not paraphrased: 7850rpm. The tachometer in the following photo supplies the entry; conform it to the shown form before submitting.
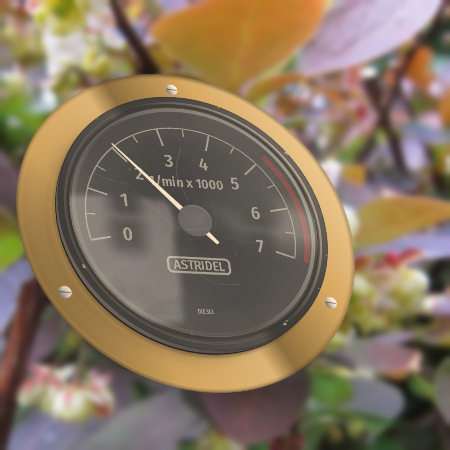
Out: 2000rpm
